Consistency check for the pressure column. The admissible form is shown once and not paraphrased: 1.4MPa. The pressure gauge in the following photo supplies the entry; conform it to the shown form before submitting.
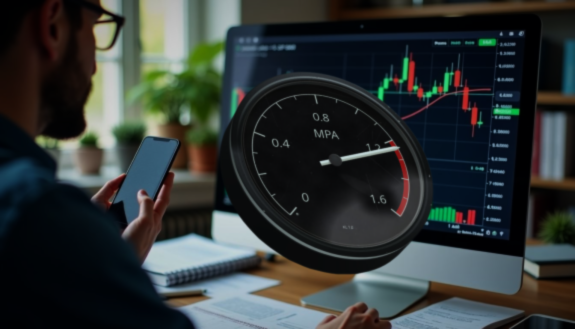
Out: 1.25MPa
